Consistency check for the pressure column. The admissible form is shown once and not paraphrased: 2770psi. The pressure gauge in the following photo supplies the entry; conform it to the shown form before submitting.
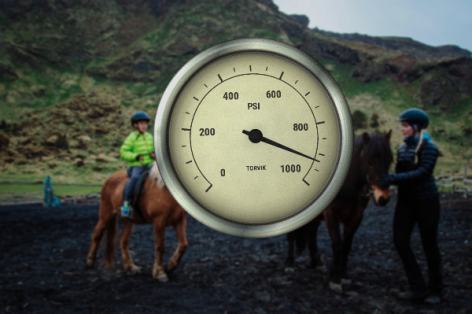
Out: 925psi
